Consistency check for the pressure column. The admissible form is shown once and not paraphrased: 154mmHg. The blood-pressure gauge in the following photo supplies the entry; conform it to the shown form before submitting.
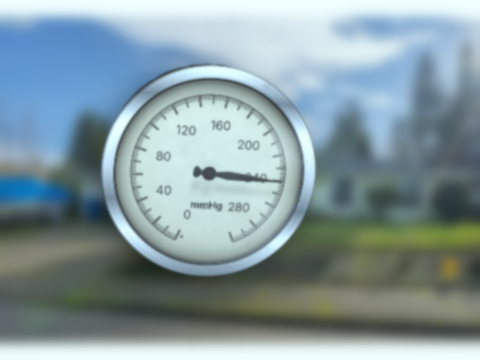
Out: 240mmHg
